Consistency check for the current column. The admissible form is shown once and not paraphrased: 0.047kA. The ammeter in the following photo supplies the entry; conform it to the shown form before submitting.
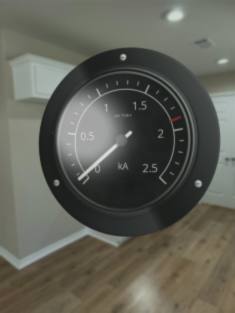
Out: 0.05kA
